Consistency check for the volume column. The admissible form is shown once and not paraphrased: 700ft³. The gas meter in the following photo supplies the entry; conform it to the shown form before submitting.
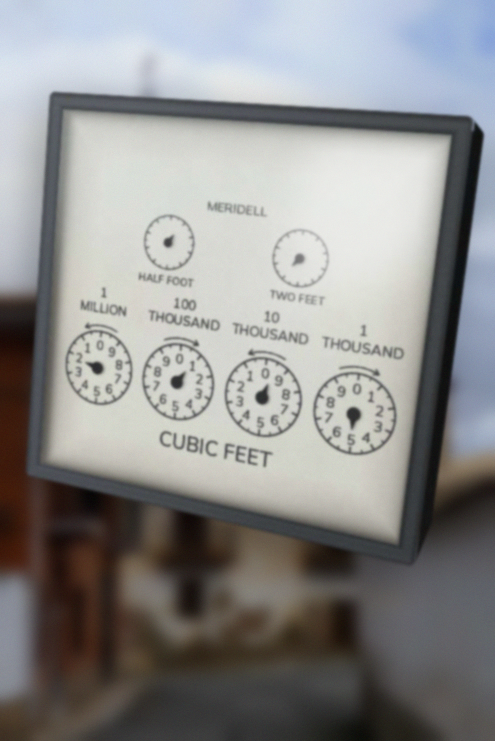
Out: 209500ft³
